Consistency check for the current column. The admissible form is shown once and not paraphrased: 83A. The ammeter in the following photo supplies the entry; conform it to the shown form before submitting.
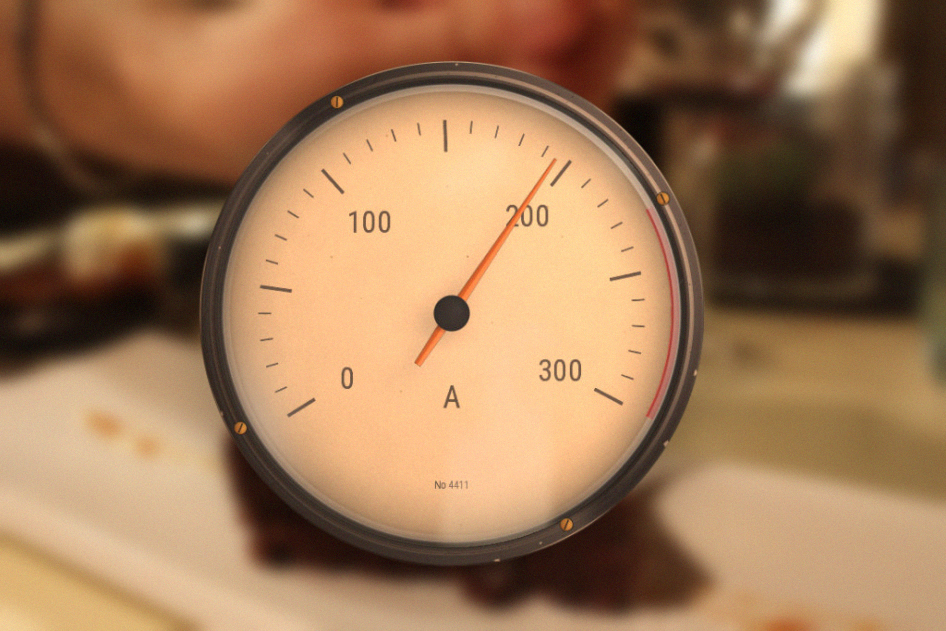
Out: 195A
